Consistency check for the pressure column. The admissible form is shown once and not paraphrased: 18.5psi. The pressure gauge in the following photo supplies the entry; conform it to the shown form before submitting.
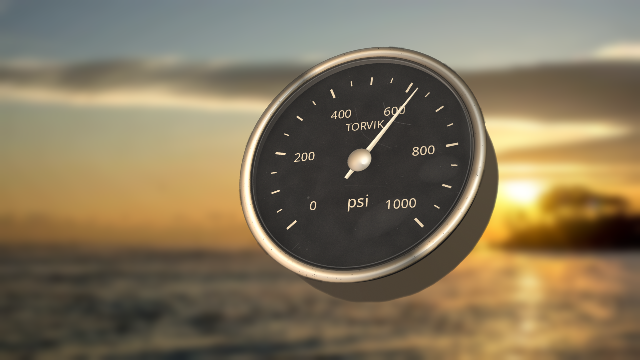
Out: 625psi
